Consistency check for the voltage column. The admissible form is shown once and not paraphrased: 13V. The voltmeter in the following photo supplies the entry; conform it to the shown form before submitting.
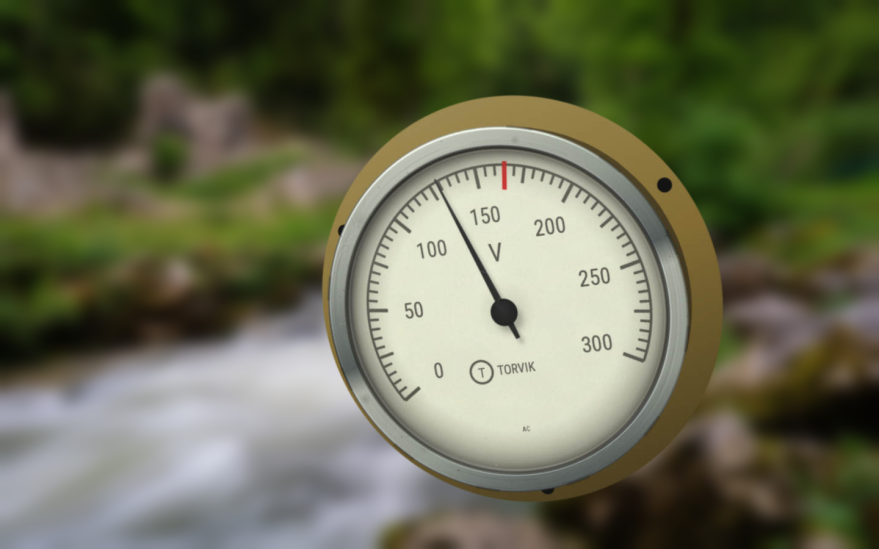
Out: 130V
